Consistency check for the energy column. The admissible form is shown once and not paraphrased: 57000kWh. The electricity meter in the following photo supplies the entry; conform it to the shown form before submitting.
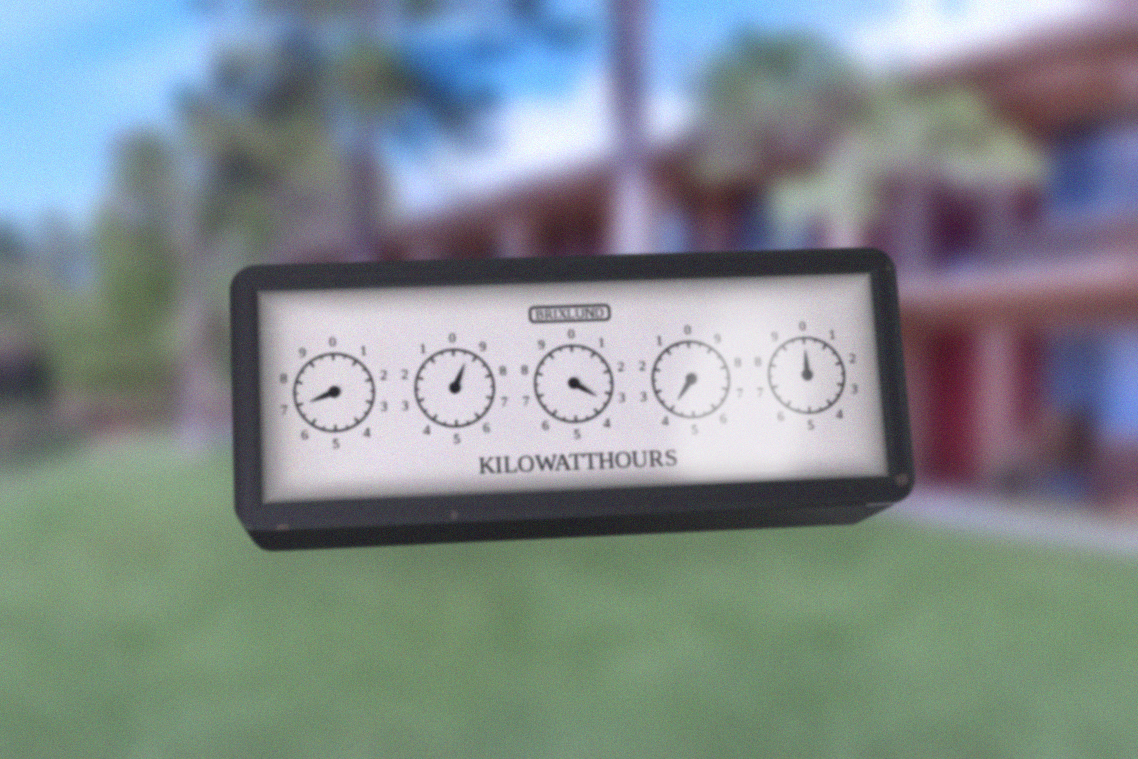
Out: 69340kWh
